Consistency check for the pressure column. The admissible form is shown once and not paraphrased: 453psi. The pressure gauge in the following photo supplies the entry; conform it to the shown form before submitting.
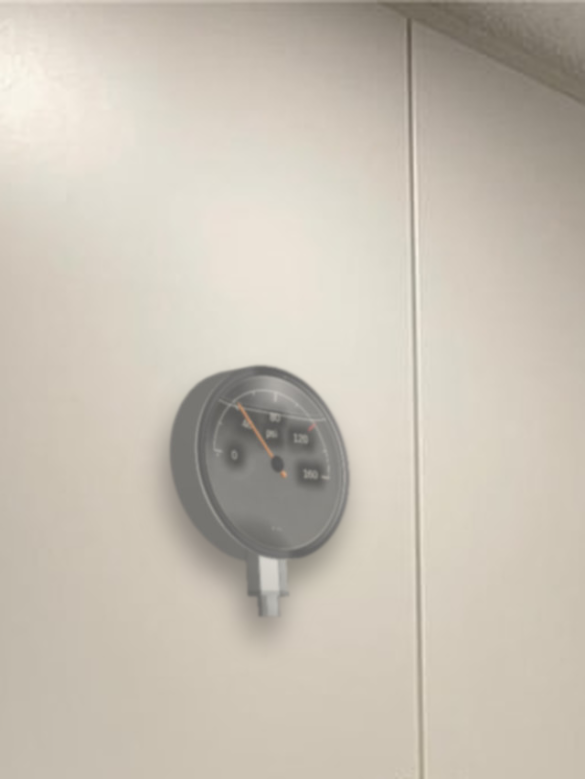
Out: 40psi
